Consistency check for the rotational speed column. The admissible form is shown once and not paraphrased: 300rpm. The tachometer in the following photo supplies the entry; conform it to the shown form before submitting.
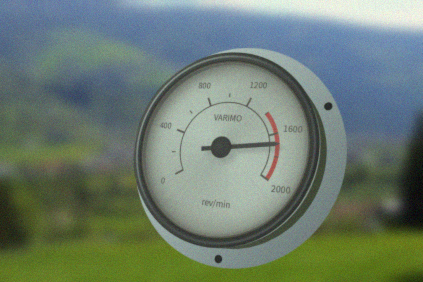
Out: 1700rpm
